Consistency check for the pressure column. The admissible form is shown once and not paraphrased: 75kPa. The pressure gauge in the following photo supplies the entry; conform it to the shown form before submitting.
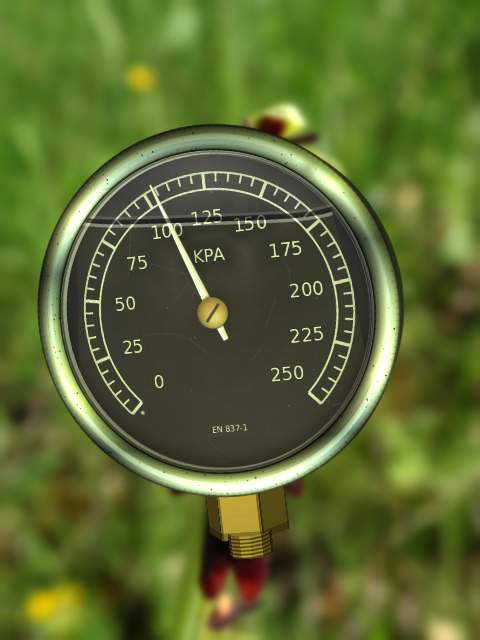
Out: 105kPa
